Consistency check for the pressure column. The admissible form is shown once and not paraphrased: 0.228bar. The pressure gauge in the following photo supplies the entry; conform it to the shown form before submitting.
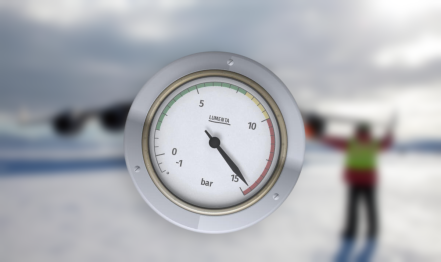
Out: 14.5bar
